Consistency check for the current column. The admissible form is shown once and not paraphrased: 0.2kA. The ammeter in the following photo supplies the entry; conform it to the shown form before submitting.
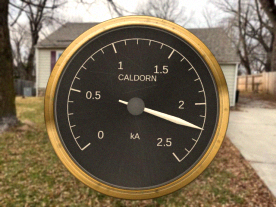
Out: 2.2kA
